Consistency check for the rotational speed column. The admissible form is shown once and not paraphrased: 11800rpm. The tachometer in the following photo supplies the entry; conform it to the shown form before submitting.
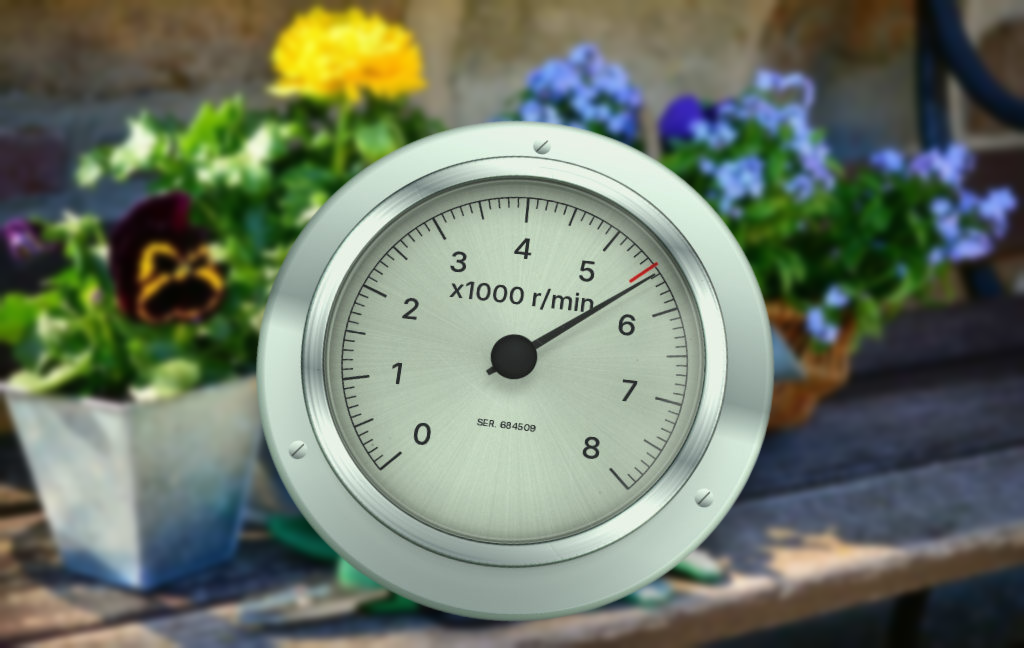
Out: 5600rpm
